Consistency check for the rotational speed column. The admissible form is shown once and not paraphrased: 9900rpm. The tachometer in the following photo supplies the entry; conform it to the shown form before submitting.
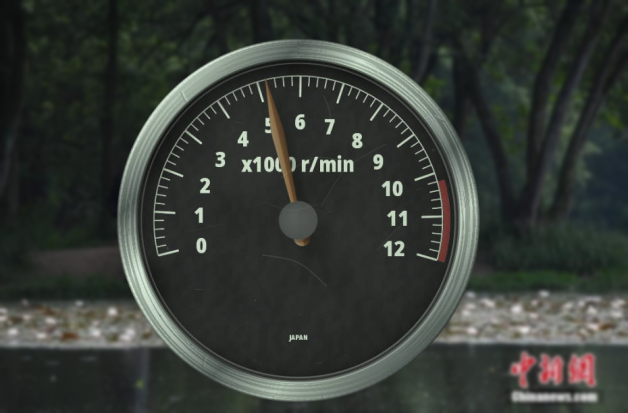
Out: 5200rpm
